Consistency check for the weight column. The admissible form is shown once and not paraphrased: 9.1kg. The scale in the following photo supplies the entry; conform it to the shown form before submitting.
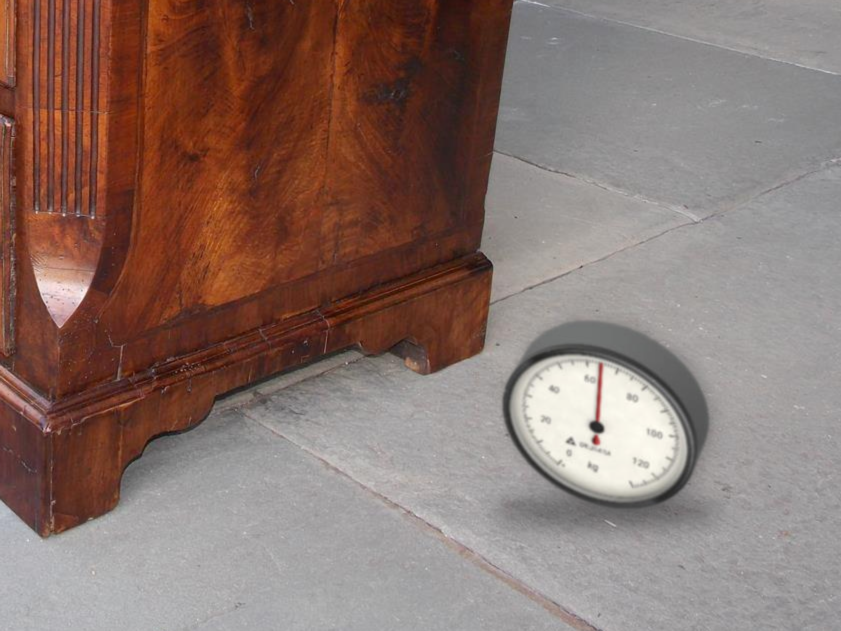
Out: 65kg
